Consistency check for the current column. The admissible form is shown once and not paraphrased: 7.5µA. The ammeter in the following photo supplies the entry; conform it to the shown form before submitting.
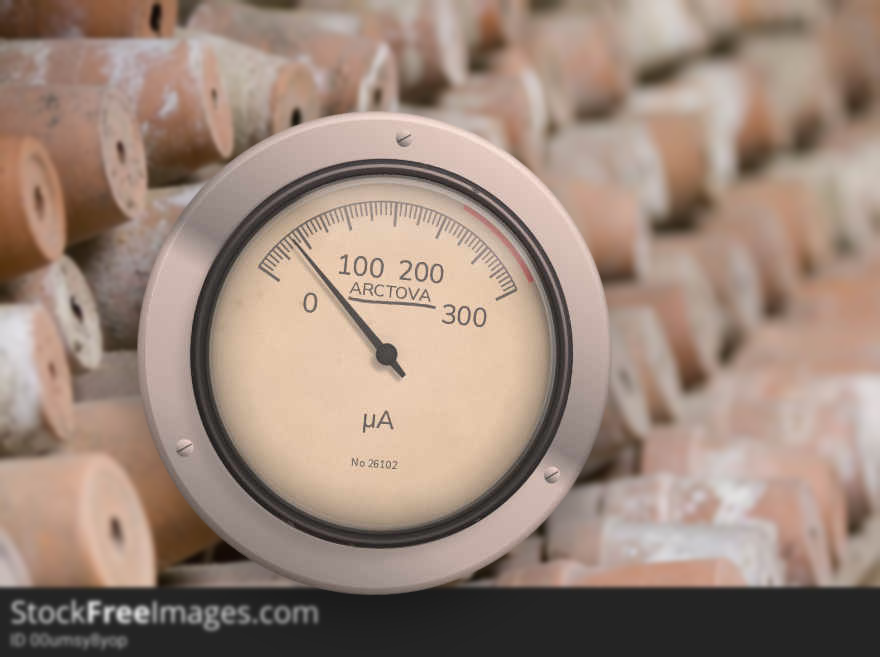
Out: 40µA
